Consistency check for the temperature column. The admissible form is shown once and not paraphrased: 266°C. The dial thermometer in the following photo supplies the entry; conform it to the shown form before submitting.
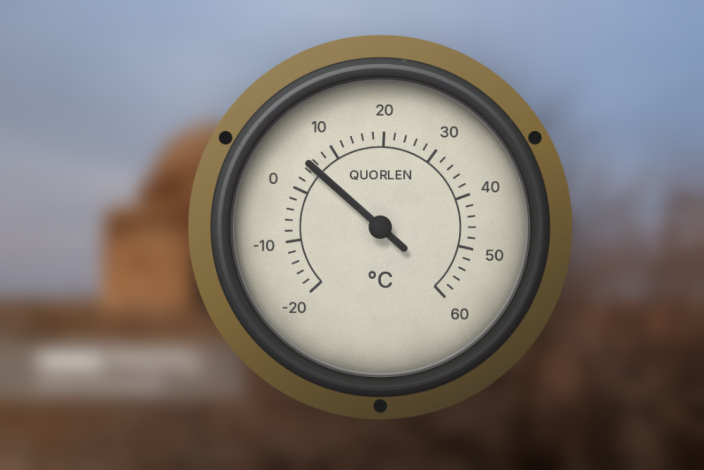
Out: 5°C
